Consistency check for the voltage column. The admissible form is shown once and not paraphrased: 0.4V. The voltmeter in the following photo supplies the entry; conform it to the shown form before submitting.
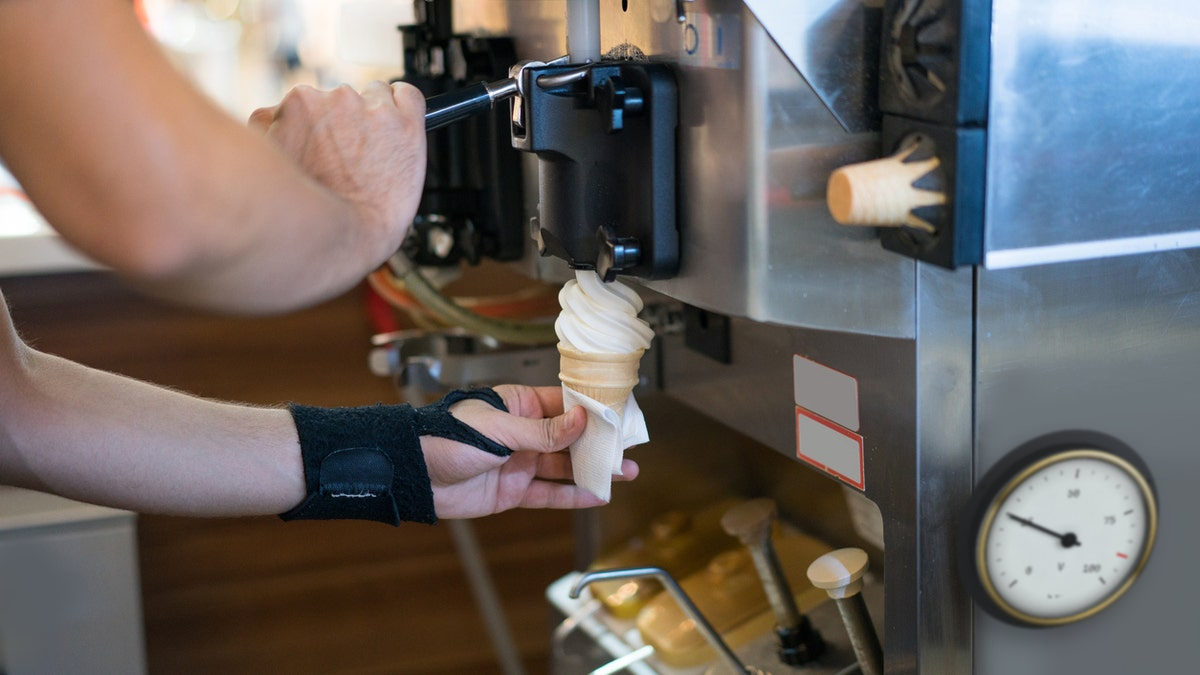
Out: 25V
